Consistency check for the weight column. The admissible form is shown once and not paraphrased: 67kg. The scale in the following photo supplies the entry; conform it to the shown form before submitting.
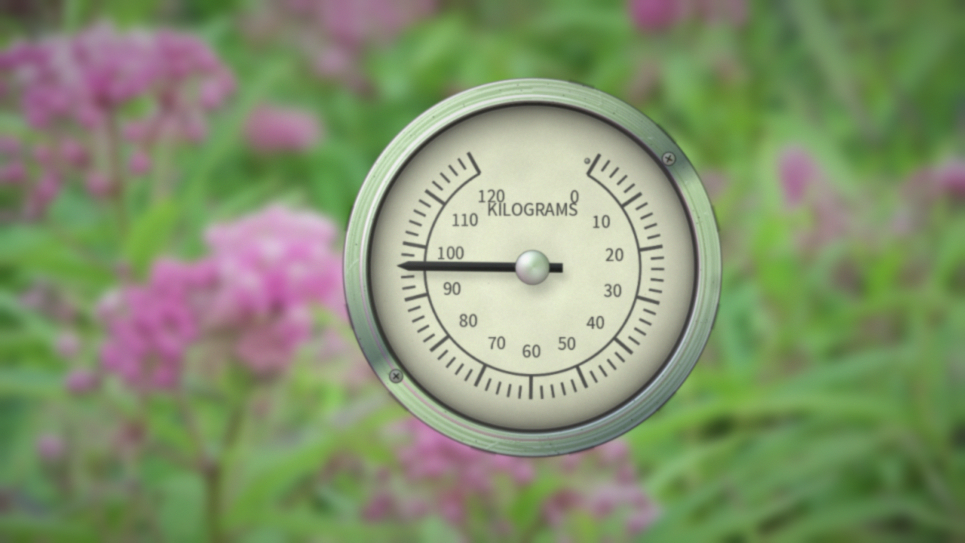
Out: 96kg
